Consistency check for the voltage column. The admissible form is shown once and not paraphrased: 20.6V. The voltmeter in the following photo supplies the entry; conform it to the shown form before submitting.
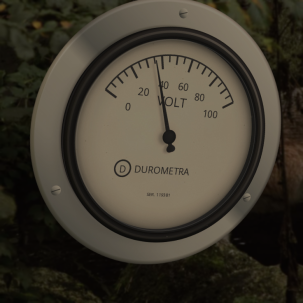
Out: 35V
